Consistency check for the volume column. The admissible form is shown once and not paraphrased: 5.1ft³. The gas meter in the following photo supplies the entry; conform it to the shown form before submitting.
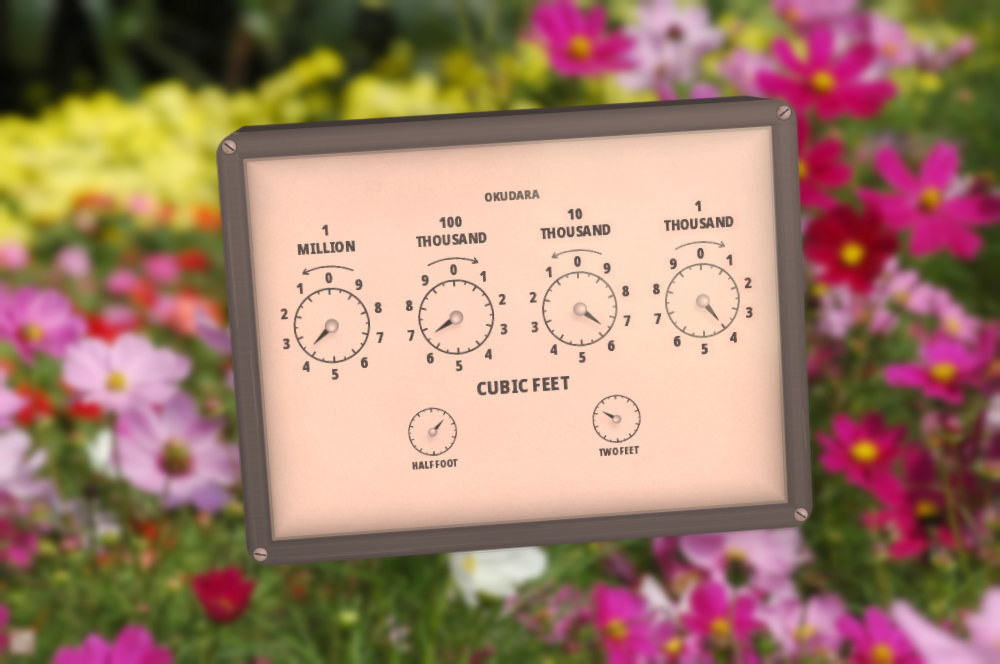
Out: 366400ft³
